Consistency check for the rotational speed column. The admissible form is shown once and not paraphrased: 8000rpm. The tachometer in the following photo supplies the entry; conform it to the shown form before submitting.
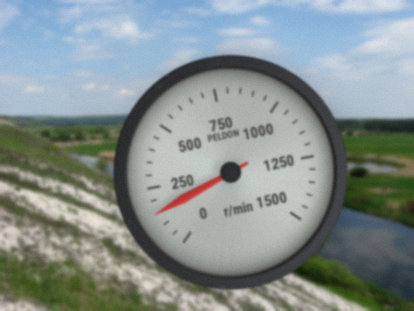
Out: 150rpm
